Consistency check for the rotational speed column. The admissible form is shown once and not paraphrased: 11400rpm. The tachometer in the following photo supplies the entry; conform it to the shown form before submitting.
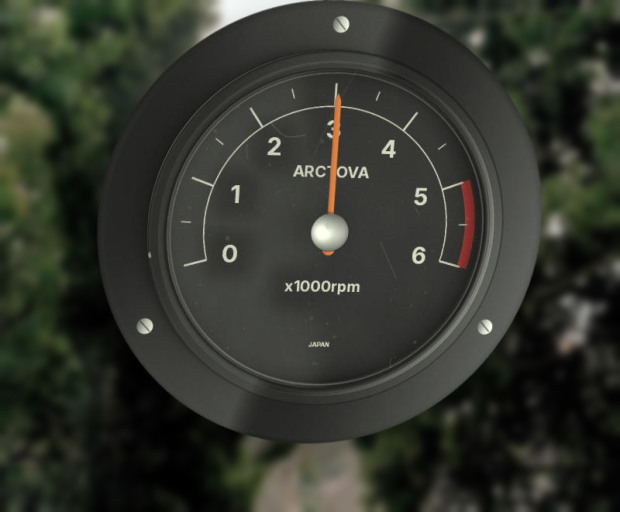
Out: 3000rpm
